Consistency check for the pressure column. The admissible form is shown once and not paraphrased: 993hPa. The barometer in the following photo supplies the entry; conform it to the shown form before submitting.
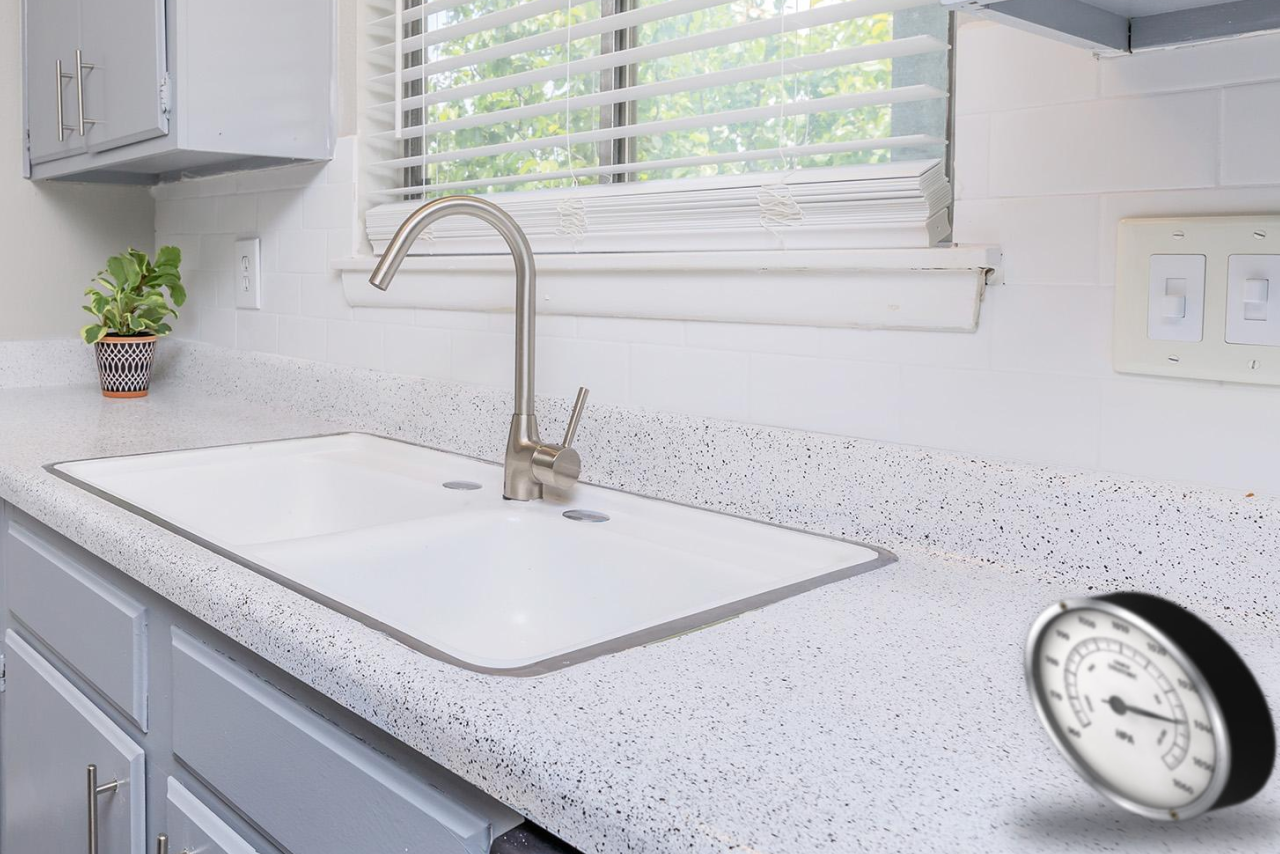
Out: 1040hPa
